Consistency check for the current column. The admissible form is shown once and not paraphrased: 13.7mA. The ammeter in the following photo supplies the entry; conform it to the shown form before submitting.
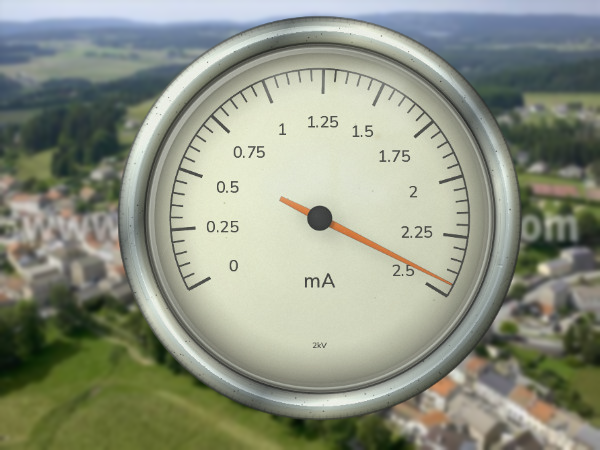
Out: 2.45mA
